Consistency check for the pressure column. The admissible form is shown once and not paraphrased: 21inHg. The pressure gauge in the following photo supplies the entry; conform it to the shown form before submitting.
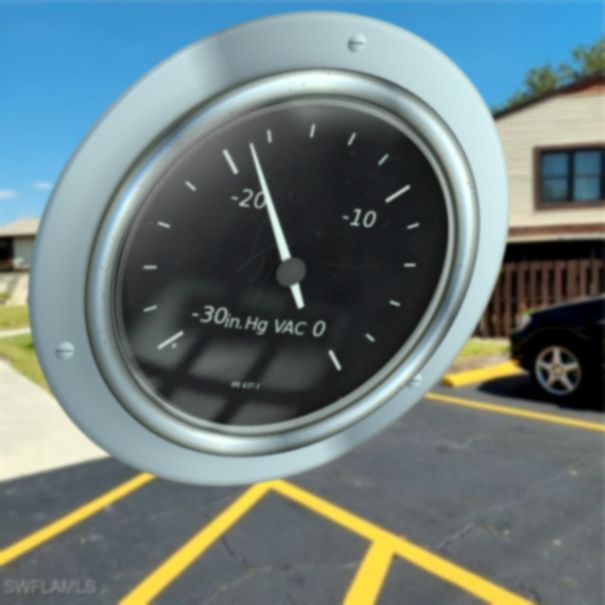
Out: -19inHg
